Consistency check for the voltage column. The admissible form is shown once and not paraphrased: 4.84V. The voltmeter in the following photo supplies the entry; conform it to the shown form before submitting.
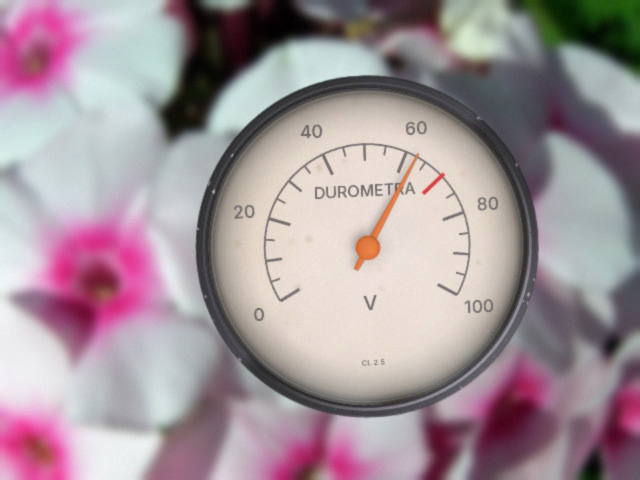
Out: 62.5V
